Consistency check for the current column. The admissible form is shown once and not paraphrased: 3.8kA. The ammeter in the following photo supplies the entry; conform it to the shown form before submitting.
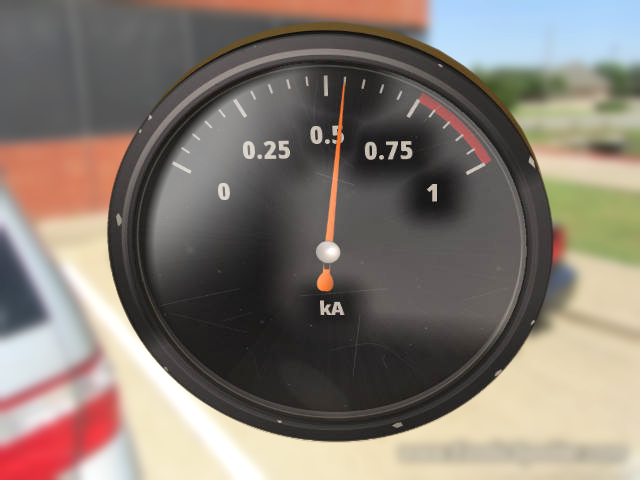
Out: 0.55kA
